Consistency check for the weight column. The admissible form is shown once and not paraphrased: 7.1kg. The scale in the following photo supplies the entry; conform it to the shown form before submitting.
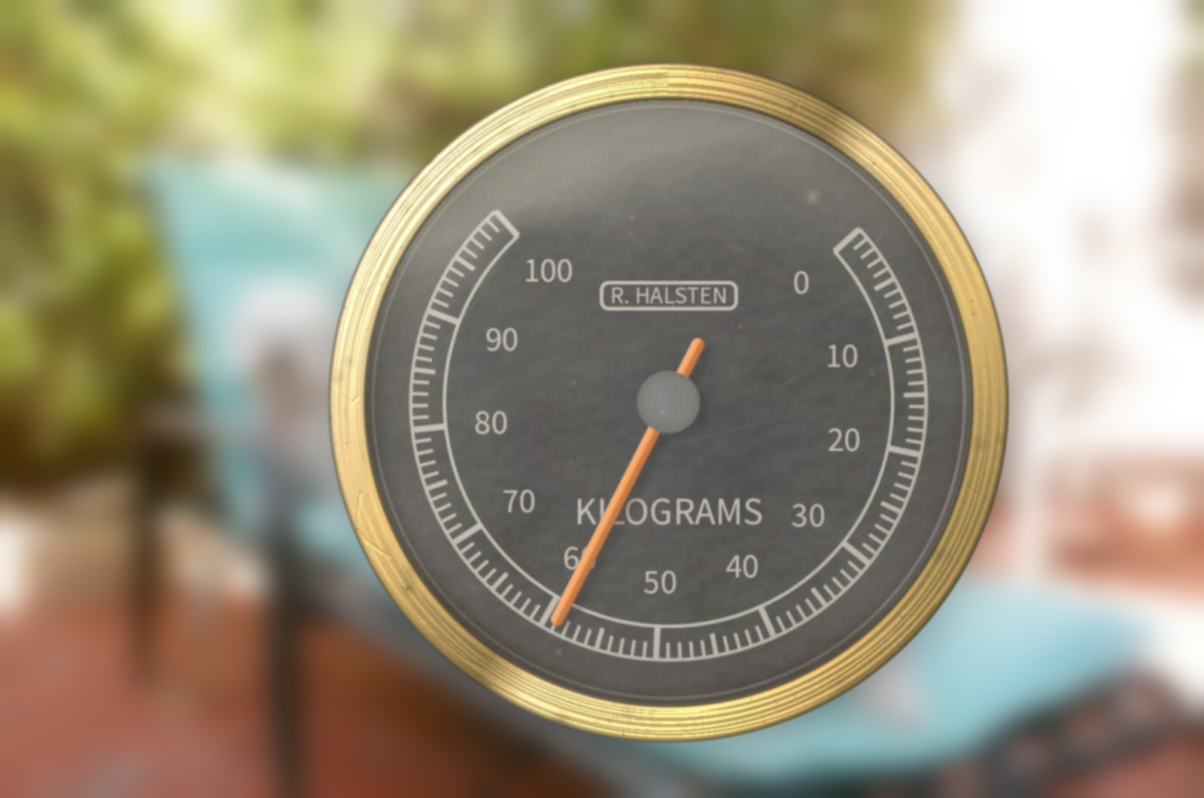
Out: 59kg
